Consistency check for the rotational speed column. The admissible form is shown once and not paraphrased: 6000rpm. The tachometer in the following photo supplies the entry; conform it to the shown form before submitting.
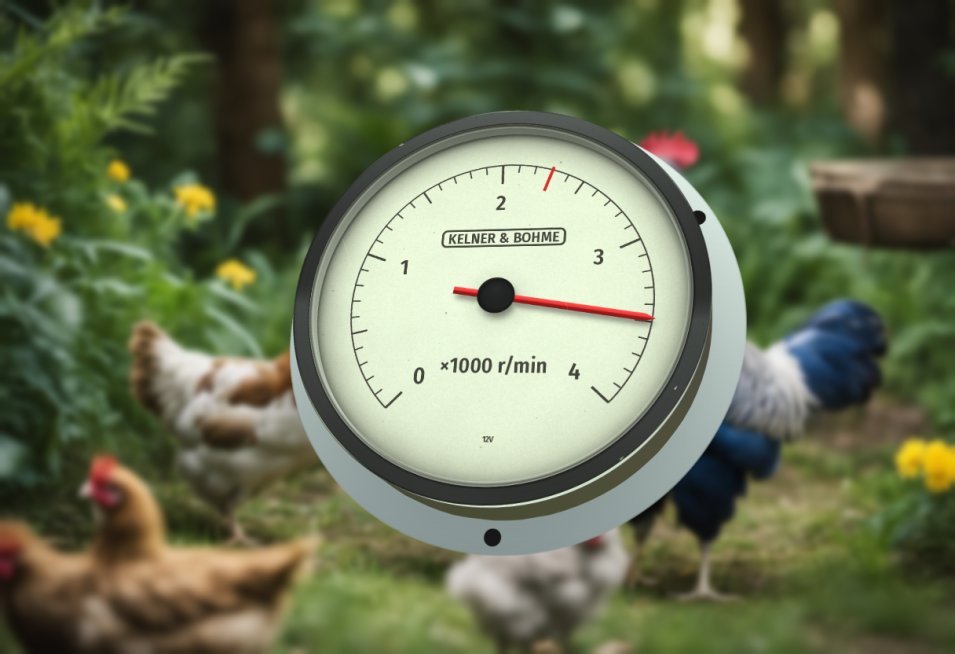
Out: 3500rpm
